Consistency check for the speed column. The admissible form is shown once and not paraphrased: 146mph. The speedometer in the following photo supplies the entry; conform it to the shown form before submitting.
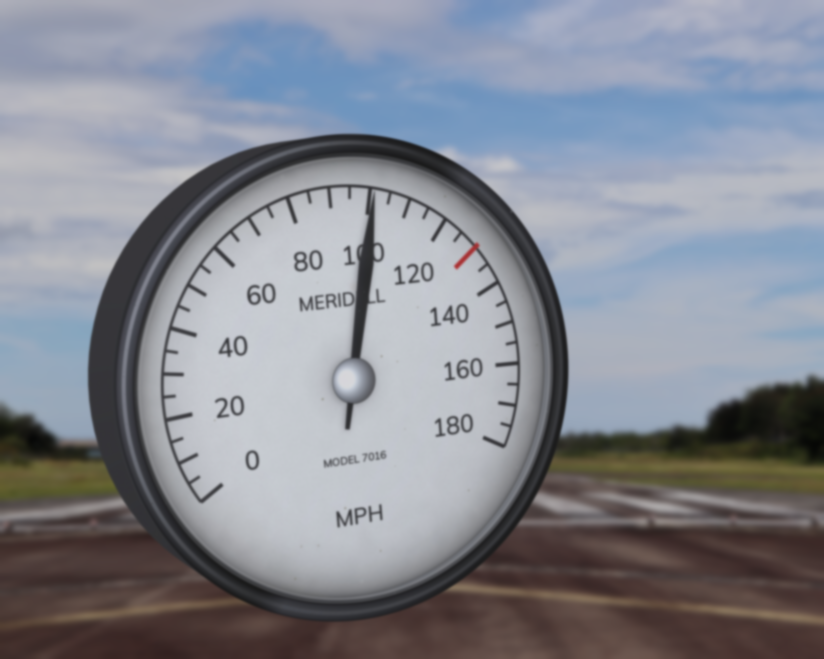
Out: 100mph
